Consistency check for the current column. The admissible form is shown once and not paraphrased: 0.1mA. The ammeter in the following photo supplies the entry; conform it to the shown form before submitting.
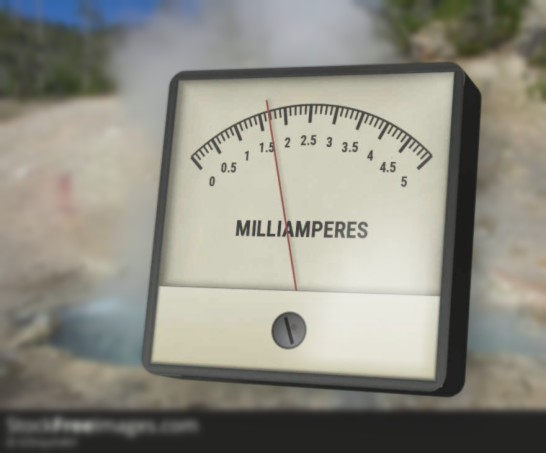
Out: 1.7mA
